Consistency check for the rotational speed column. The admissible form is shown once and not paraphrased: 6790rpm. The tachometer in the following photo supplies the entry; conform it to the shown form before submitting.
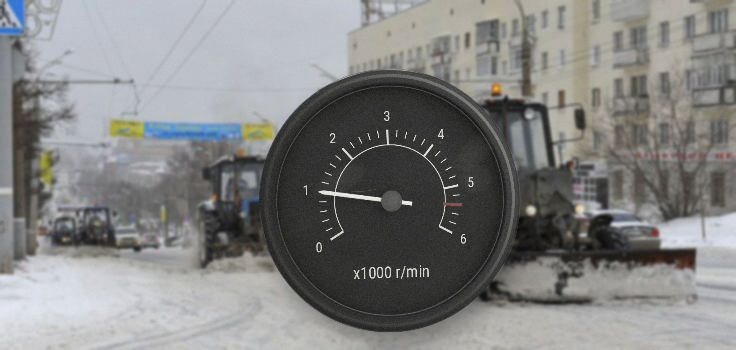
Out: 1000rpm
